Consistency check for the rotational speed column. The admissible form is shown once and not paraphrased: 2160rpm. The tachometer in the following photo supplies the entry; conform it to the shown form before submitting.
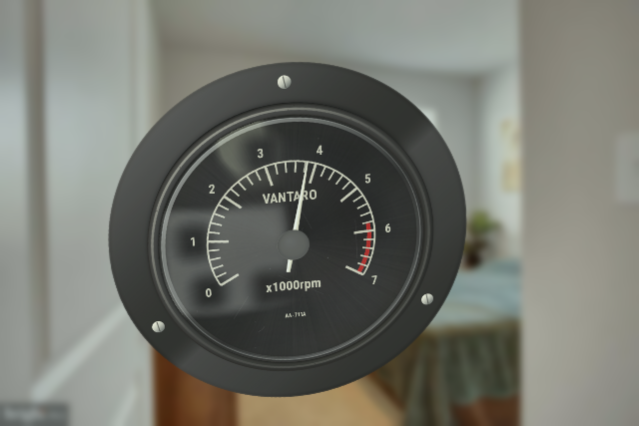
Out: 3800rpm
